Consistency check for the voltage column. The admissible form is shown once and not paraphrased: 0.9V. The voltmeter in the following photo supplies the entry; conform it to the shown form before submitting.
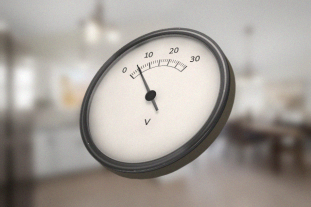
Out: 5V
